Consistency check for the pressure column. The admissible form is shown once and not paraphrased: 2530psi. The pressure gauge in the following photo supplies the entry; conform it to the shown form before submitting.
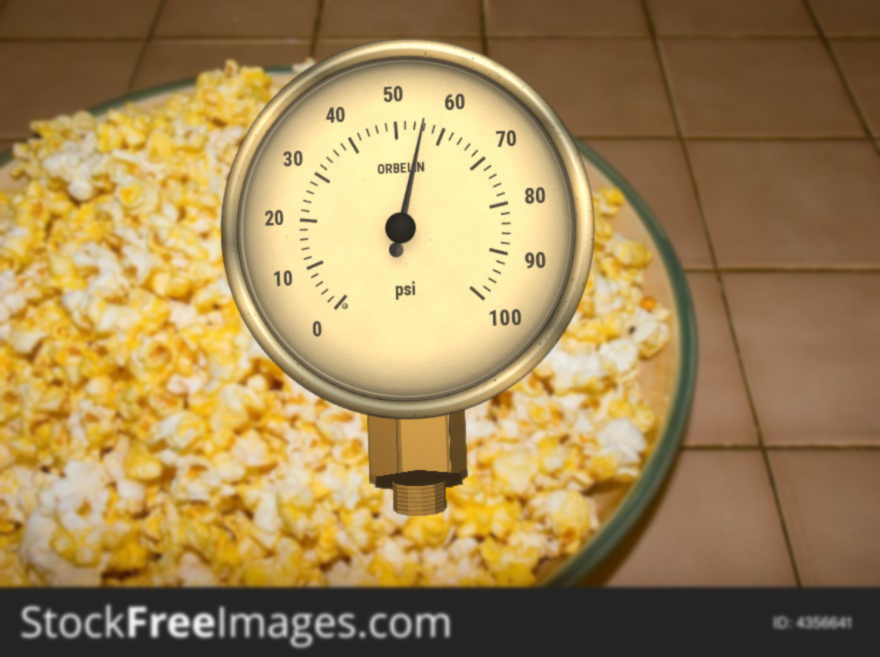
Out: 56psi
